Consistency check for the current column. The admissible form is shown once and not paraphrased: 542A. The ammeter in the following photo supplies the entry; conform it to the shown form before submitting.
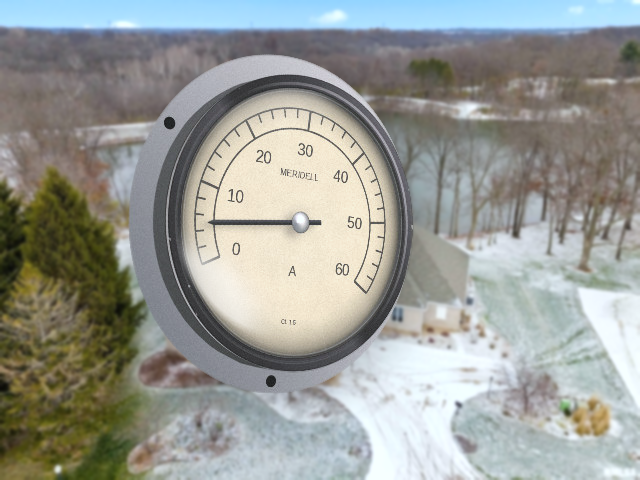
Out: 5A
